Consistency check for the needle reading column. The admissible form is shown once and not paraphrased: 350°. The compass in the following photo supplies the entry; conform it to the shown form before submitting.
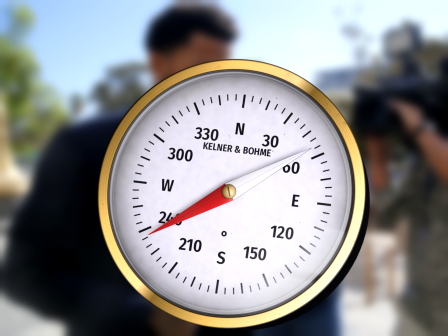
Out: 235°
